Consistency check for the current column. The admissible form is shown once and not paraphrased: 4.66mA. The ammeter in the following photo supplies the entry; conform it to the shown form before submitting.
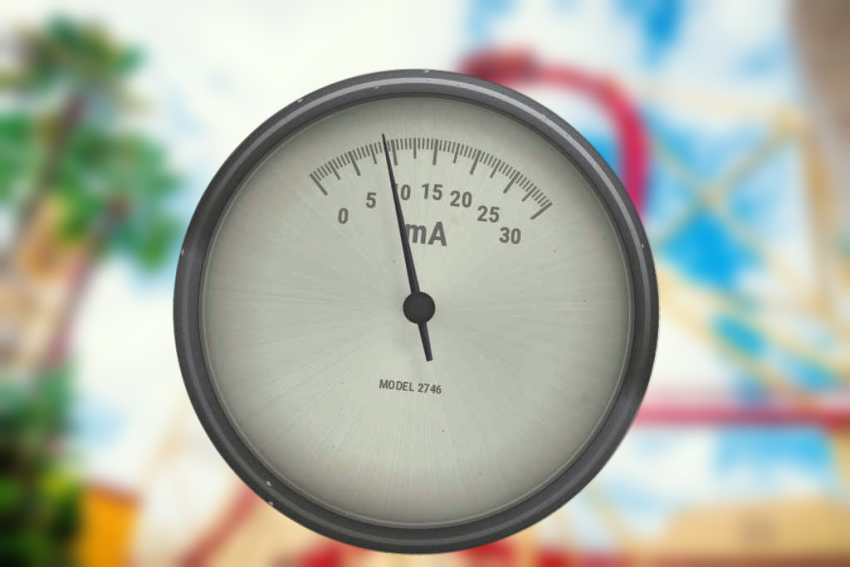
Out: 9mA
